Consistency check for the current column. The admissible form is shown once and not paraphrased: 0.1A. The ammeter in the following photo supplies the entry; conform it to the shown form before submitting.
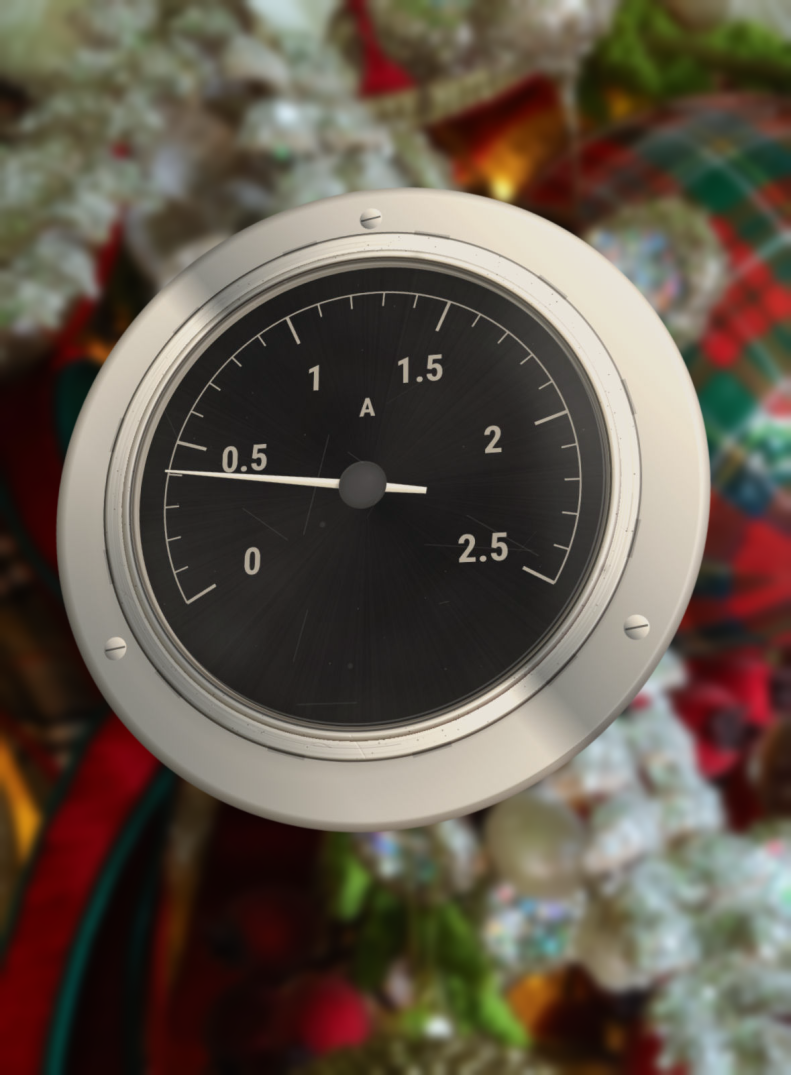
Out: 0.4A
